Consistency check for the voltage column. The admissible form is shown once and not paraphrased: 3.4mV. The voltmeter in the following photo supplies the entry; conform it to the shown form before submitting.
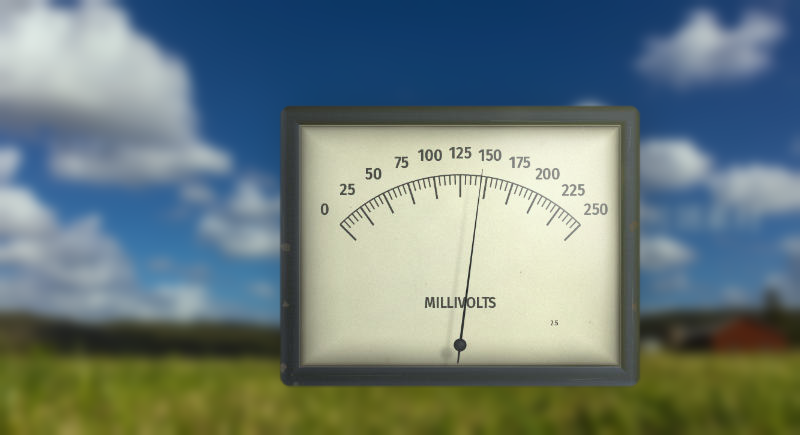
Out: 145mV
